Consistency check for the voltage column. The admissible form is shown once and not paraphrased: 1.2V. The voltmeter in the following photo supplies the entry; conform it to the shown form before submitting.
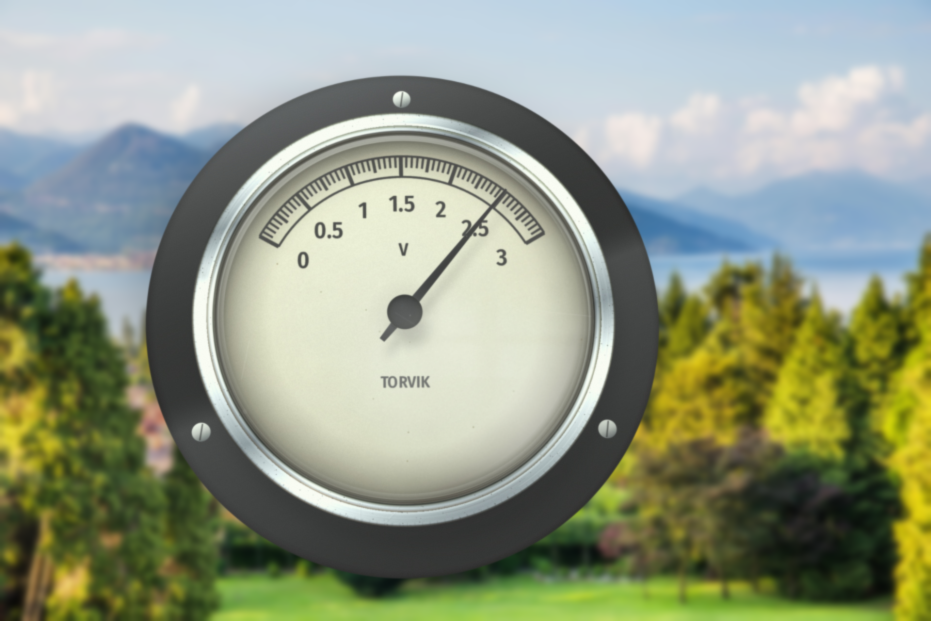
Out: 2.5V
